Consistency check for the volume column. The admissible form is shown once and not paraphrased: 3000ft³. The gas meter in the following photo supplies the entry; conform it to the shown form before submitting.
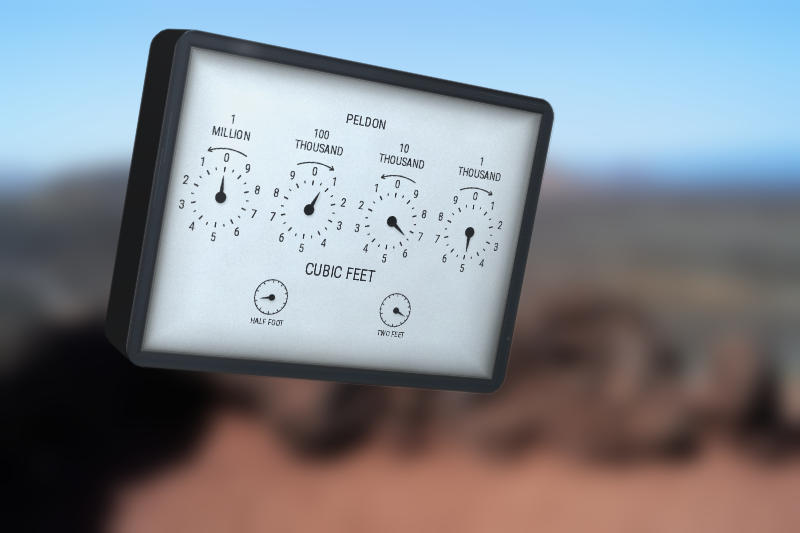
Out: 6500ft³
